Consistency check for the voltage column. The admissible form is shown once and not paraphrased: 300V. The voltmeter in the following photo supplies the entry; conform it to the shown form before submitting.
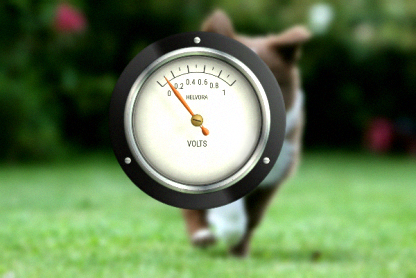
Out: 0.1V
